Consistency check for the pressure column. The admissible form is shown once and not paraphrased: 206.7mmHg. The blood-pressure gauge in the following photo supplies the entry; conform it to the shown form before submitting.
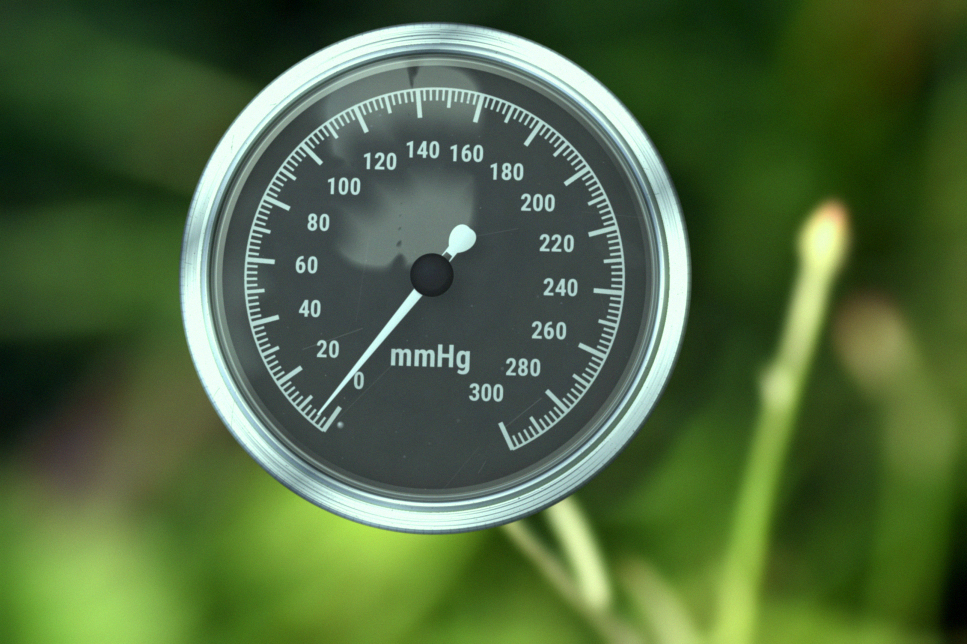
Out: 4mmHg
